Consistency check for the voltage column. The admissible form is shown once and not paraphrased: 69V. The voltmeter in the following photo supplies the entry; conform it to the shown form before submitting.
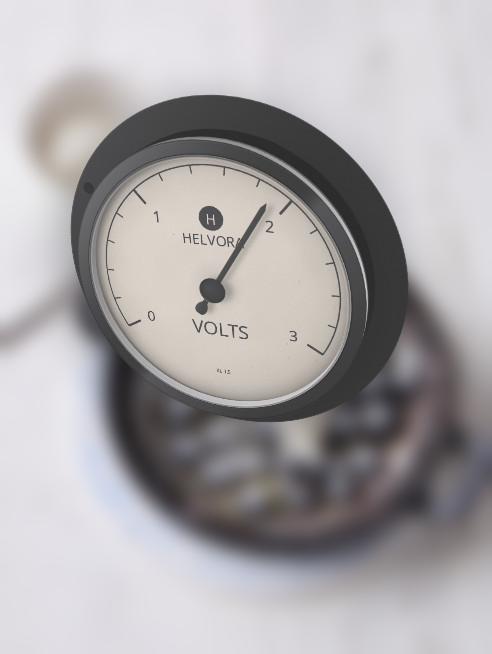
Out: 1.9V
